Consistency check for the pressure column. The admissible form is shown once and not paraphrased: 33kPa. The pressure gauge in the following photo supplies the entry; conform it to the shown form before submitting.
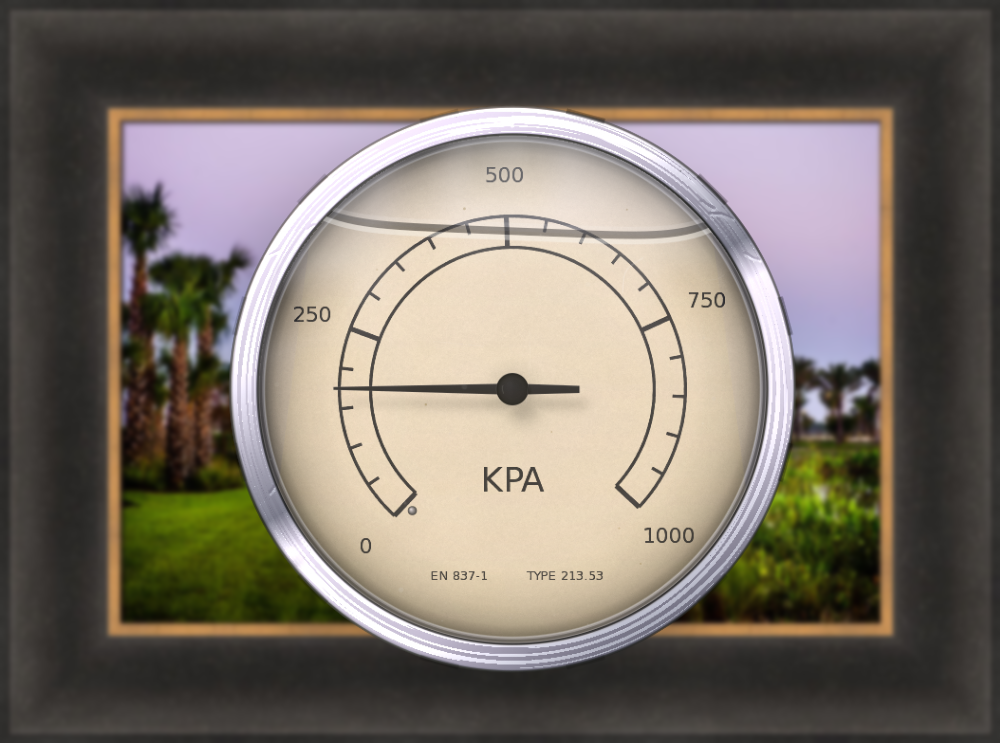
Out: 175kPa
